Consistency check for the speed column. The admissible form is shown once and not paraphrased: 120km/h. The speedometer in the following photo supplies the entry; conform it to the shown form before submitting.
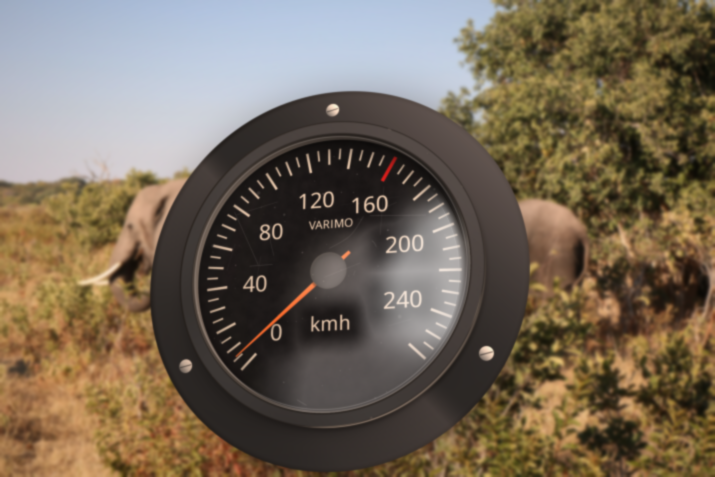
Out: 5km/h
